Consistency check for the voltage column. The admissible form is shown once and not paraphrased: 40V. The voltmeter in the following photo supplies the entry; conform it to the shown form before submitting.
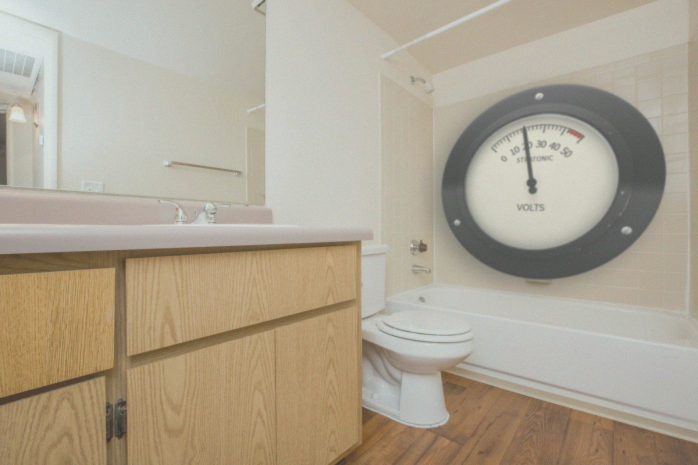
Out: 20V
